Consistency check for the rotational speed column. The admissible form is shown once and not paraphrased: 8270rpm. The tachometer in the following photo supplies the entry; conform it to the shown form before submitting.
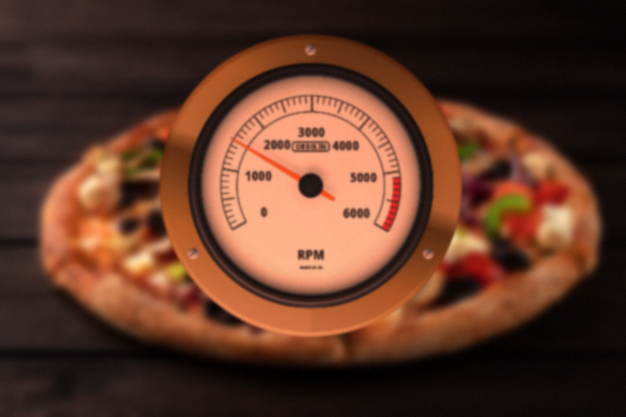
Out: 1500rpm
